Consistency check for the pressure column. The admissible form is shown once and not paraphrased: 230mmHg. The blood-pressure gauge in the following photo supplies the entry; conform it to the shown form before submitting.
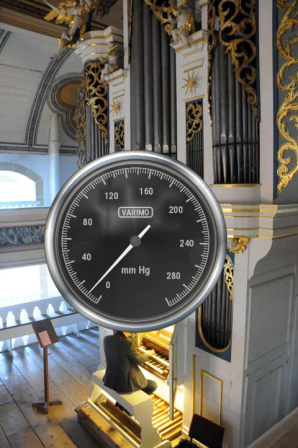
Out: 10mmHg
